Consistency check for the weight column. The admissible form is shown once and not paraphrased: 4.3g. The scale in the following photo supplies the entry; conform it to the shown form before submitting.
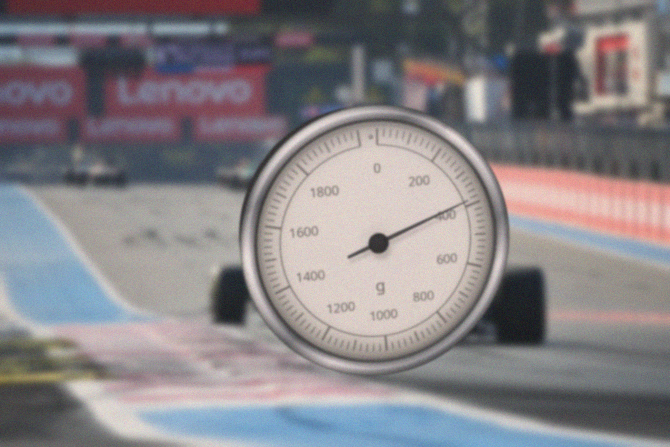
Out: 380g
